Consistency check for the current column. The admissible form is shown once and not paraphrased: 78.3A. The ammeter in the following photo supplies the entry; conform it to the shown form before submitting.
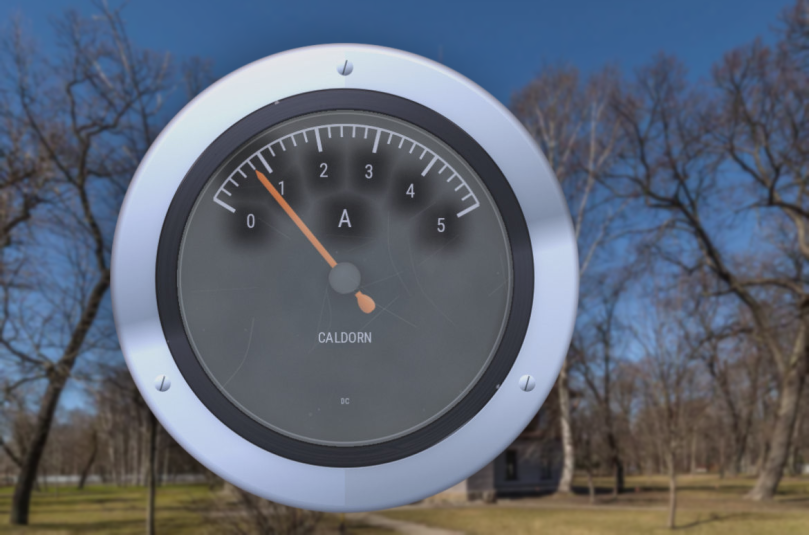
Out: 0.8A
